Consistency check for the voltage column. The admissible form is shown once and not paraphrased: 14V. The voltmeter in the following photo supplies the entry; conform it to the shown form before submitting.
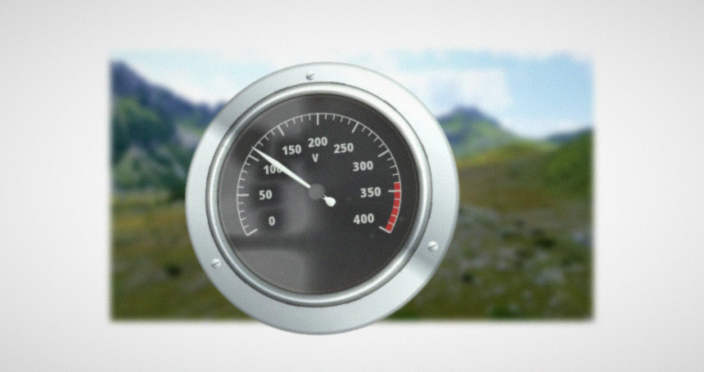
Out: 110V
